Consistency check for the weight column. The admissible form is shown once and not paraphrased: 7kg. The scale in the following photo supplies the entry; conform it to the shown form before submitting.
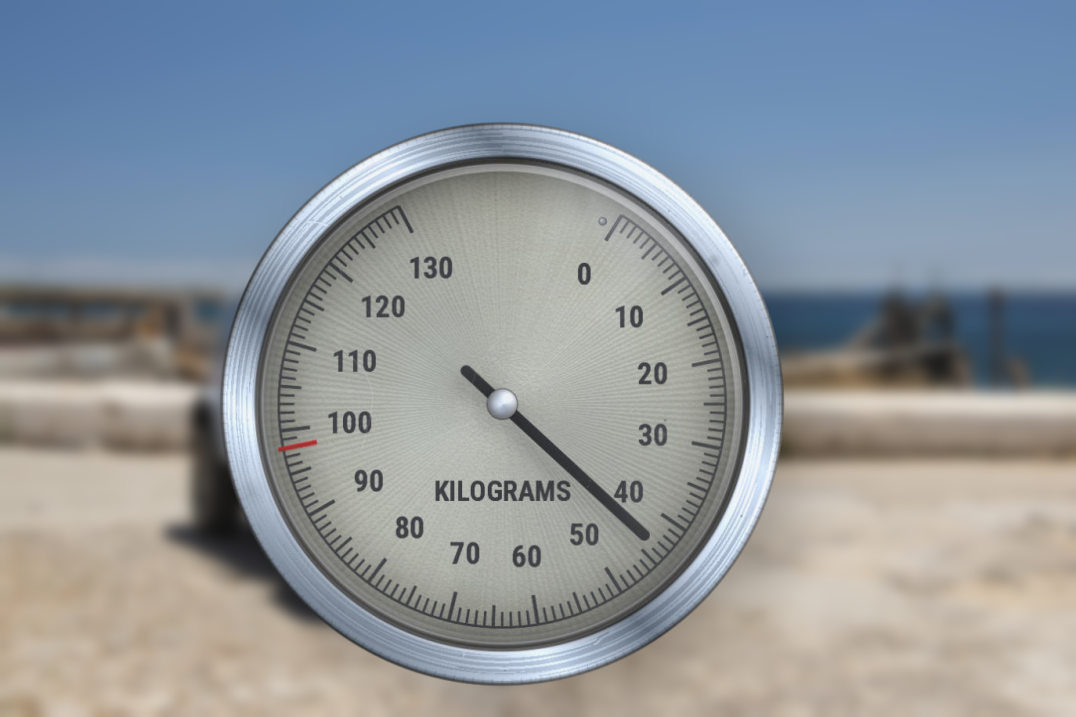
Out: 43.5kg
